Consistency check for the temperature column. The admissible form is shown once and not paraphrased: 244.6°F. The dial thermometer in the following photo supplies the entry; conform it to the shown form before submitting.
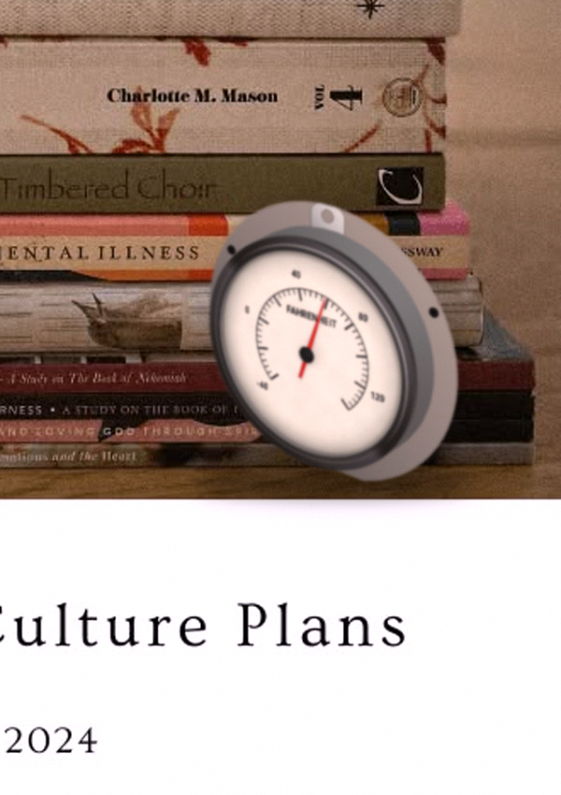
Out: 60°F
